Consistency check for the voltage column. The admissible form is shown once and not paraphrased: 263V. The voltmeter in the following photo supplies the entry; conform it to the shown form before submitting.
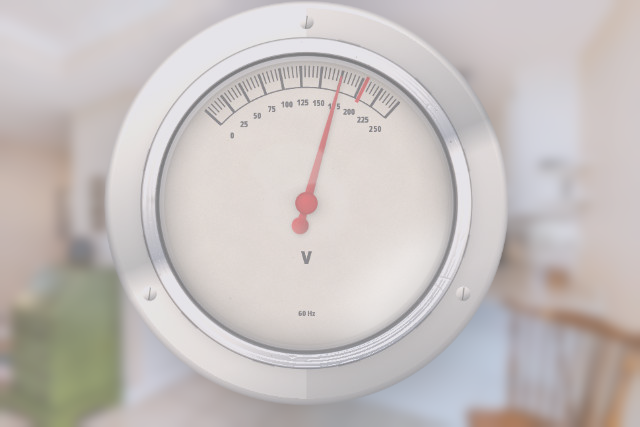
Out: 175V
